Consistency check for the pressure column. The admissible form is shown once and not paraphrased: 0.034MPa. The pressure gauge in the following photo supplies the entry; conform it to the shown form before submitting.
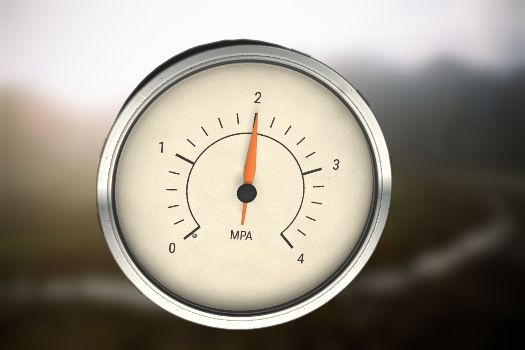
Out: 2MPa
